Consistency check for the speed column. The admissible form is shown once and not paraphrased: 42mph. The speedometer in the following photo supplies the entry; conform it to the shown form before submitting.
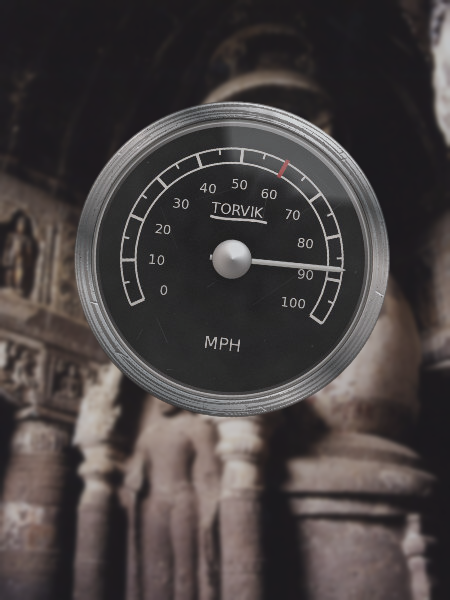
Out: 87.5mph
